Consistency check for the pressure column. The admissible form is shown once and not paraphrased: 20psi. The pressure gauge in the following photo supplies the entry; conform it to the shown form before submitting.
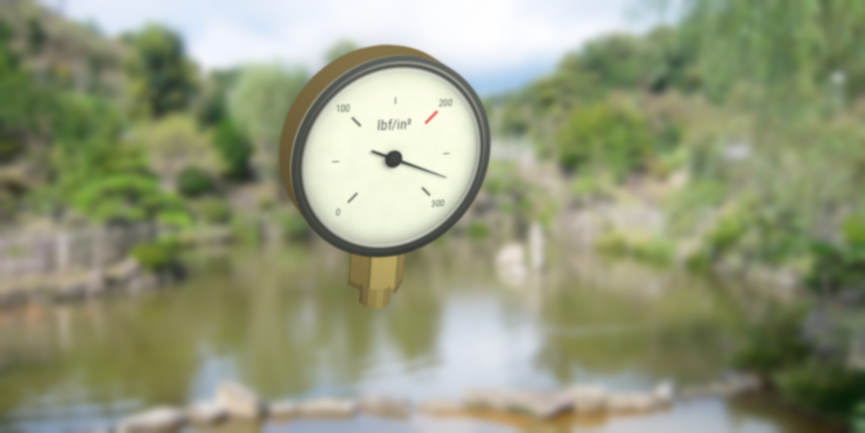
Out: 275psi
